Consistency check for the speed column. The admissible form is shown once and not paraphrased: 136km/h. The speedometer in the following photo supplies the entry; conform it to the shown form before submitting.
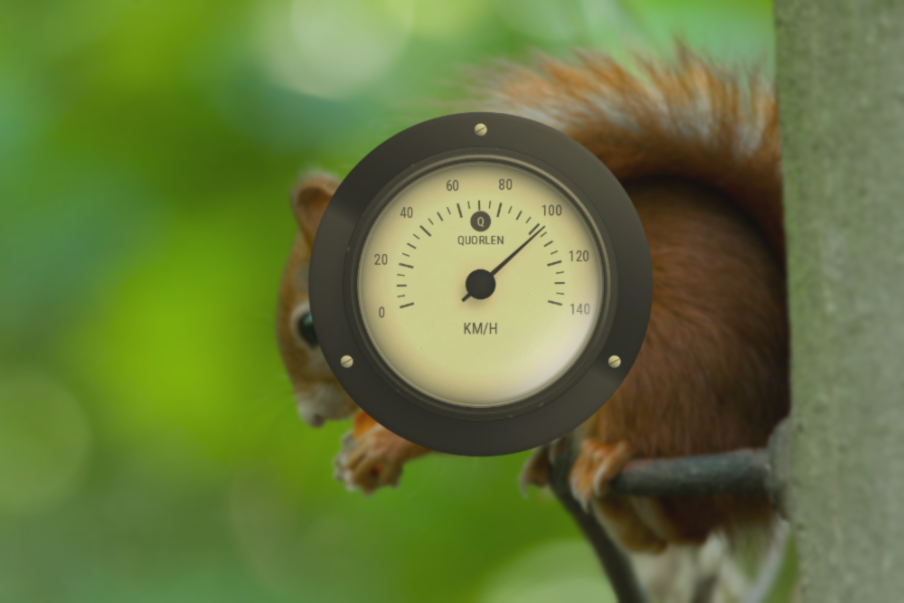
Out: 102.5km/h
